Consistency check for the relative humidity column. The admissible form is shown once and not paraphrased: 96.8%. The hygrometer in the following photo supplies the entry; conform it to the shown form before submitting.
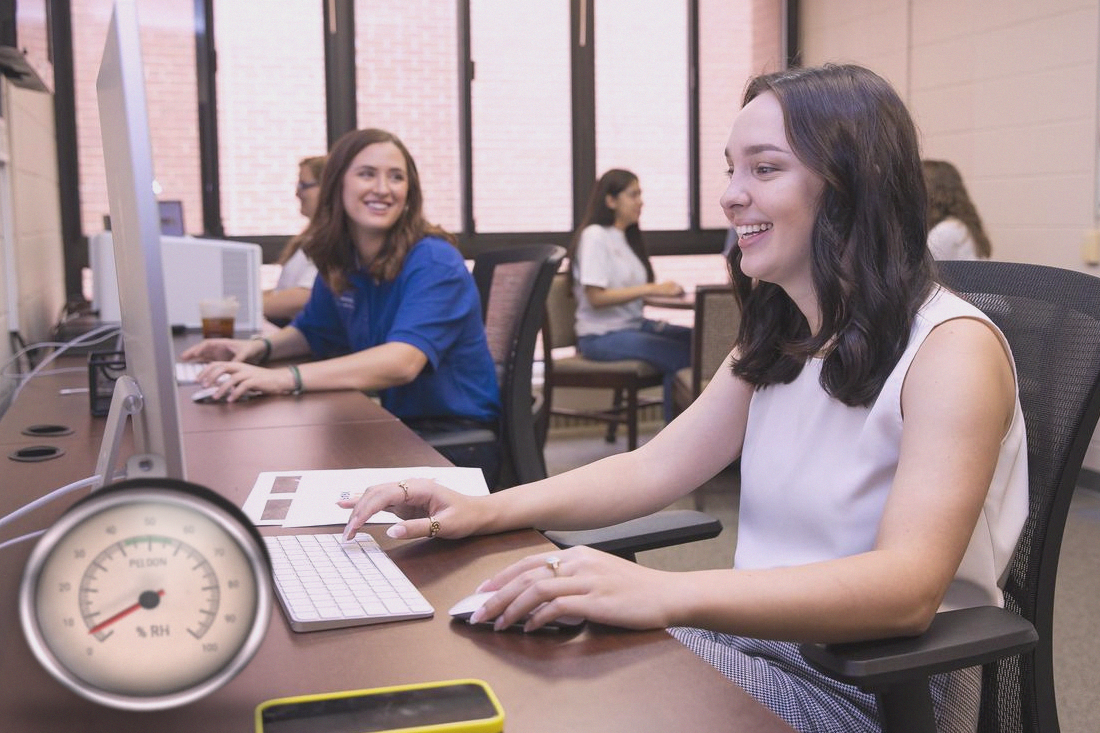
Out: 5%
